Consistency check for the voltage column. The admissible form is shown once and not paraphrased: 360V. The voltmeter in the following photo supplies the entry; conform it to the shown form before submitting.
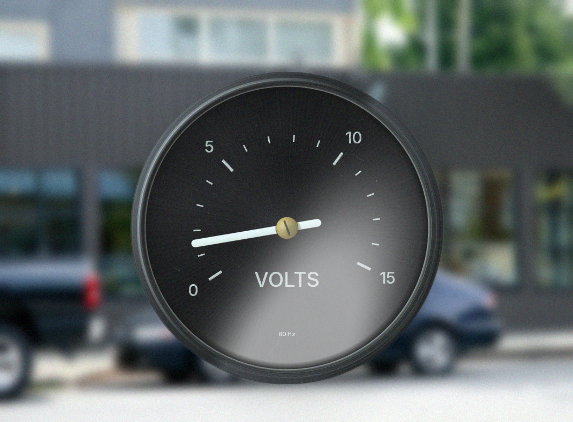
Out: 1.5V
